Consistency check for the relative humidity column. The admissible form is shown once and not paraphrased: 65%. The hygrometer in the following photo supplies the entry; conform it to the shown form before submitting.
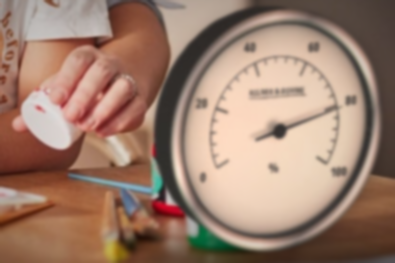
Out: 80%
